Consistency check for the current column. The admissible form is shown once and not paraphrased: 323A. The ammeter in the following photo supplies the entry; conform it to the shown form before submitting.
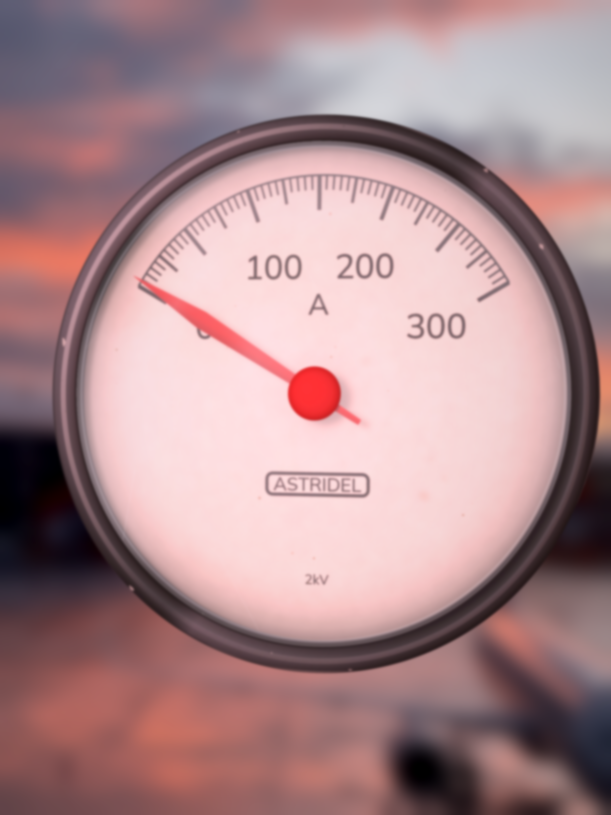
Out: 5A
